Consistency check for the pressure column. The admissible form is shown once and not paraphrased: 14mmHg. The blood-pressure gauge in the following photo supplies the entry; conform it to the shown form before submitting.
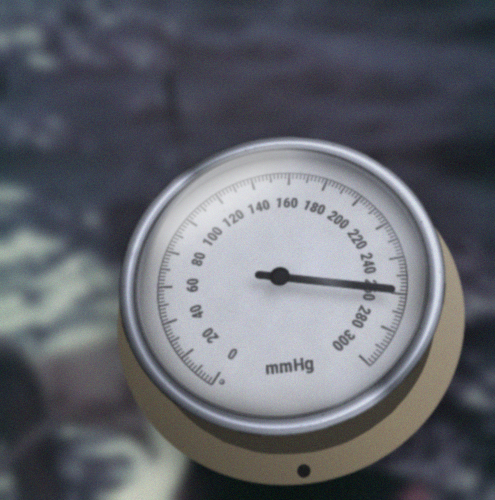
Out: 260mmHg
